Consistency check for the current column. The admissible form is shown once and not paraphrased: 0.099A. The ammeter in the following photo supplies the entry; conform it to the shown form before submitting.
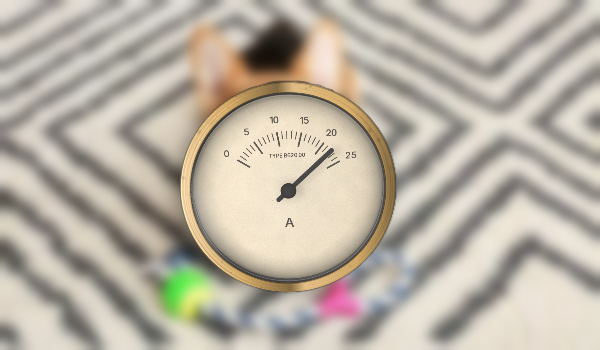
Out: 22A
